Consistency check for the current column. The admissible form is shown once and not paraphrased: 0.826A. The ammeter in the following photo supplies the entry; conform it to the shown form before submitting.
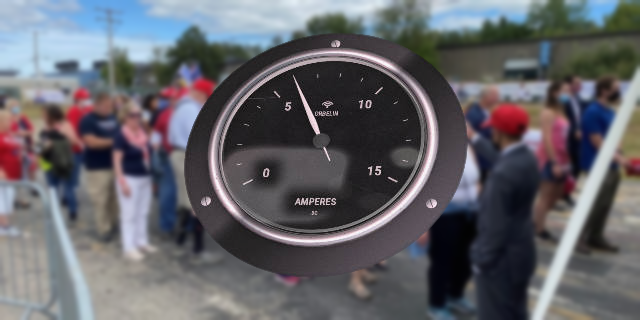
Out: 6A
